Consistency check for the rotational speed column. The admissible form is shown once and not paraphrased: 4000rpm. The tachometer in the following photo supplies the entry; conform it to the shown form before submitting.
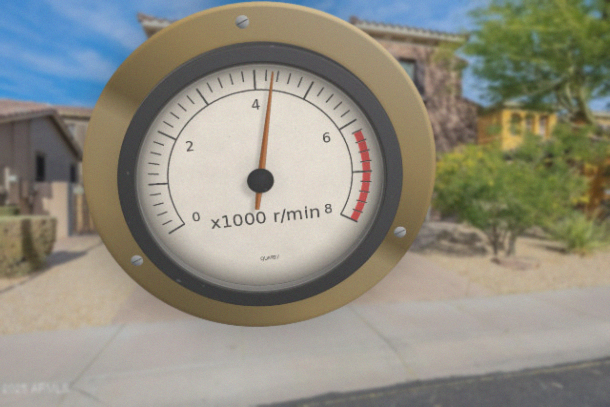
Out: 4300rpm
